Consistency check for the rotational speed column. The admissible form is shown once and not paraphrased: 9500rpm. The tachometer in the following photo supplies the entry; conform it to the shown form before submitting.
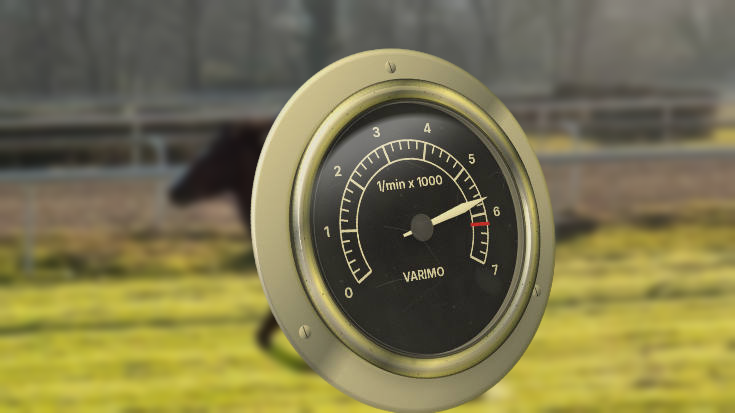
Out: 5700rpm
